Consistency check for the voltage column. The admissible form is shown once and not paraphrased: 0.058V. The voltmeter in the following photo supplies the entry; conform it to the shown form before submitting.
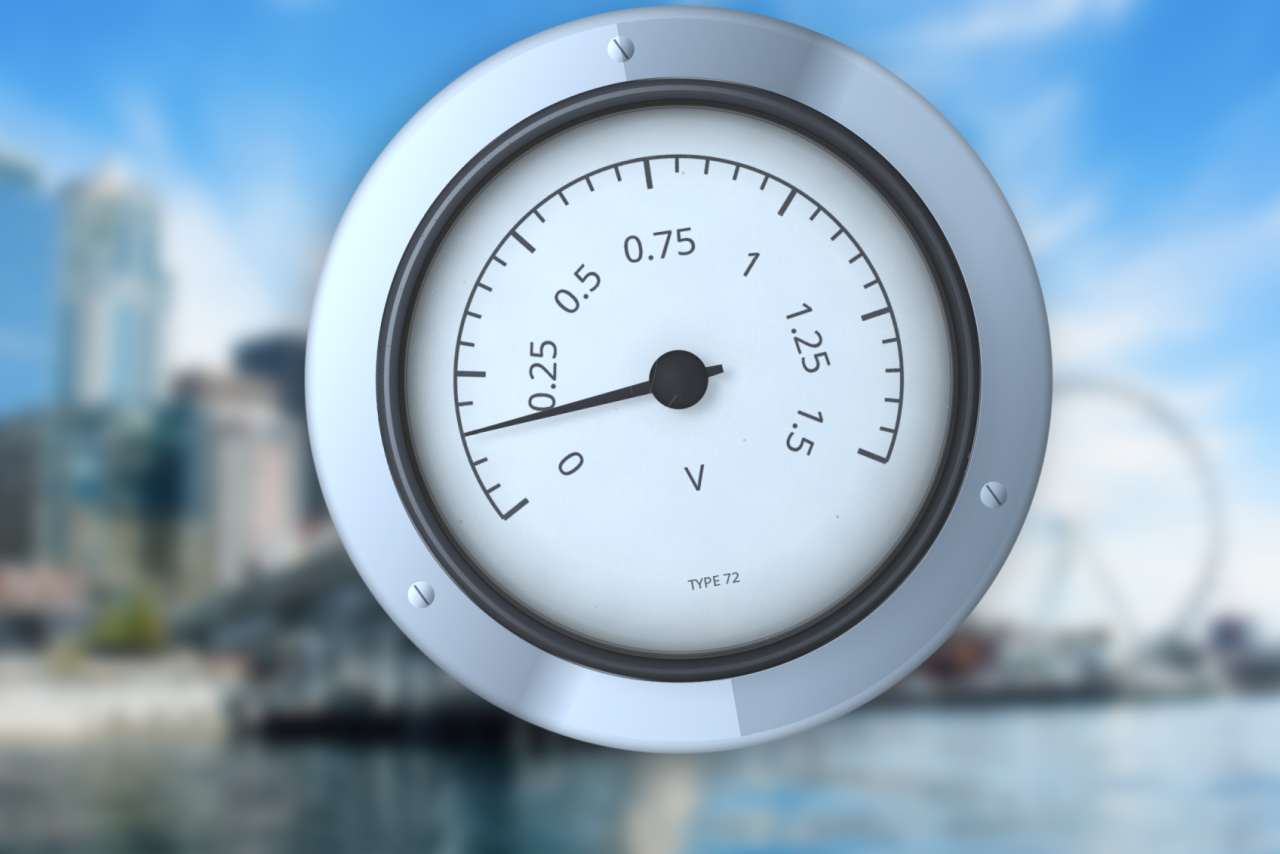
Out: 0.15V
